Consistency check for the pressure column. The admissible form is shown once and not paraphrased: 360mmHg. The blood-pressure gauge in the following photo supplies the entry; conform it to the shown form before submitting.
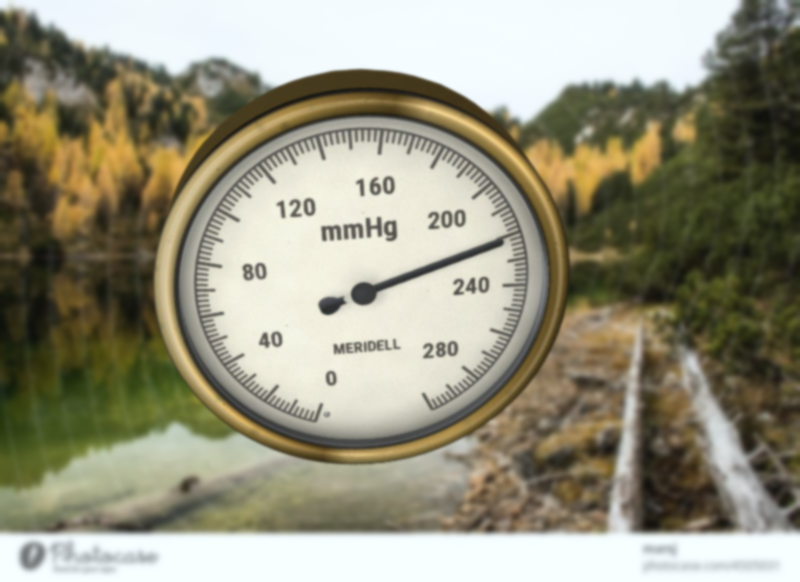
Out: 220mmHg
